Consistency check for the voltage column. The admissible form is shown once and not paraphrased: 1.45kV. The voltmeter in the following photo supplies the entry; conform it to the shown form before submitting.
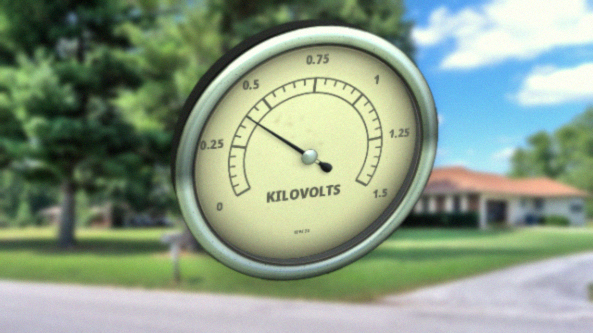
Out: 0.4kV
